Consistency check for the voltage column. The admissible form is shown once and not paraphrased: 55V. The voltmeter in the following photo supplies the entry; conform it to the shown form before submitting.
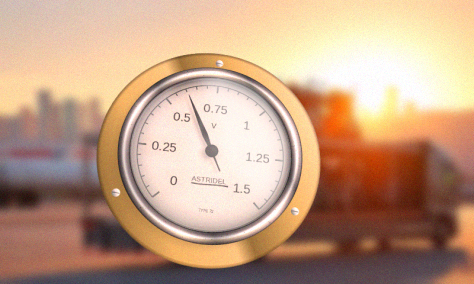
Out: 0.6V
